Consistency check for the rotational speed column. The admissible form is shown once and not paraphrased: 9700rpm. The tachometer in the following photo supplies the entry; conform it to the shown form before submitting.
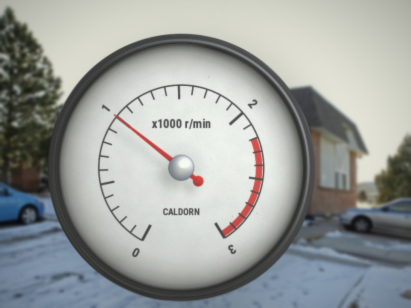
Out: 1000rpm
